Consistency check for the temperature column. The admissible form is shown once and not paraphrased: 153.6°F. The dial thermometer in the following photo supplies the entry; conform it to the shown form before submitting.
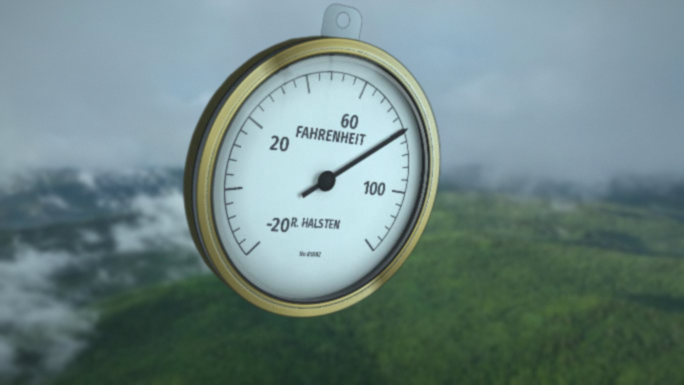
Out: 80°F
